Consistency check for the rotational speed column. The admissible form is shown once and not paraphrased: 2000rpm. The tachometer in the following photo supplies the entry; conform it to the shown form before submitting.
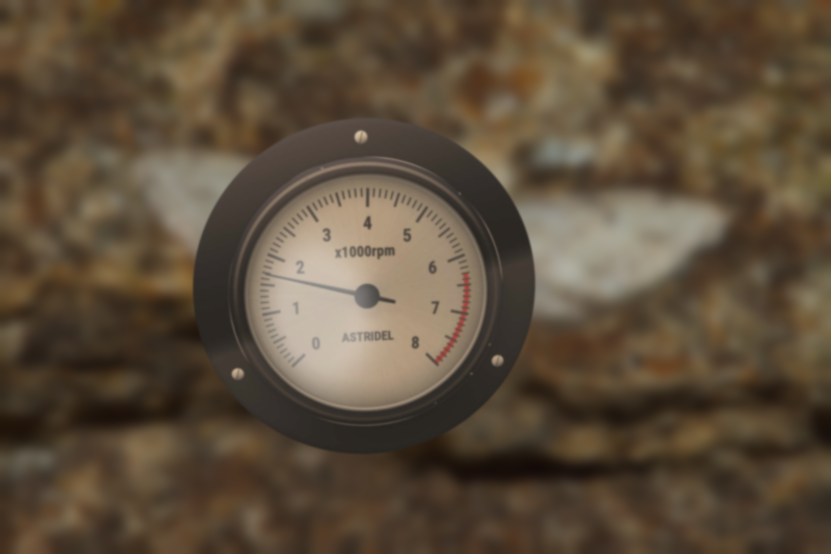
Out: 1700rpm
